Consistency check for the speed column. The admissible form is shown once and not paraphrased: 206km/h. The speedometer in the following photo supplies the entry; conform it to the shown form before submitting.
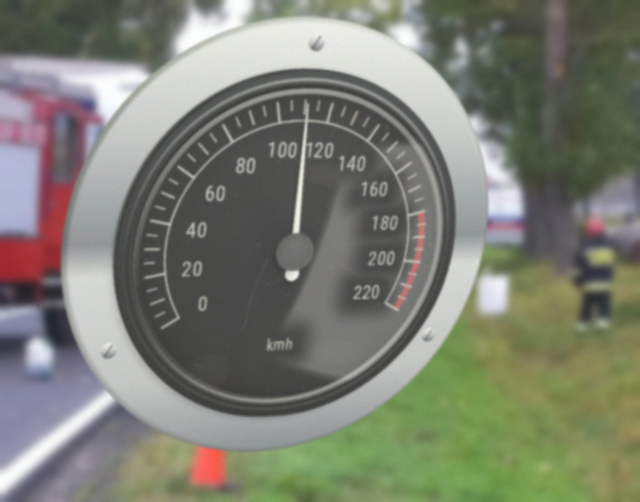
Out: 110km/h
